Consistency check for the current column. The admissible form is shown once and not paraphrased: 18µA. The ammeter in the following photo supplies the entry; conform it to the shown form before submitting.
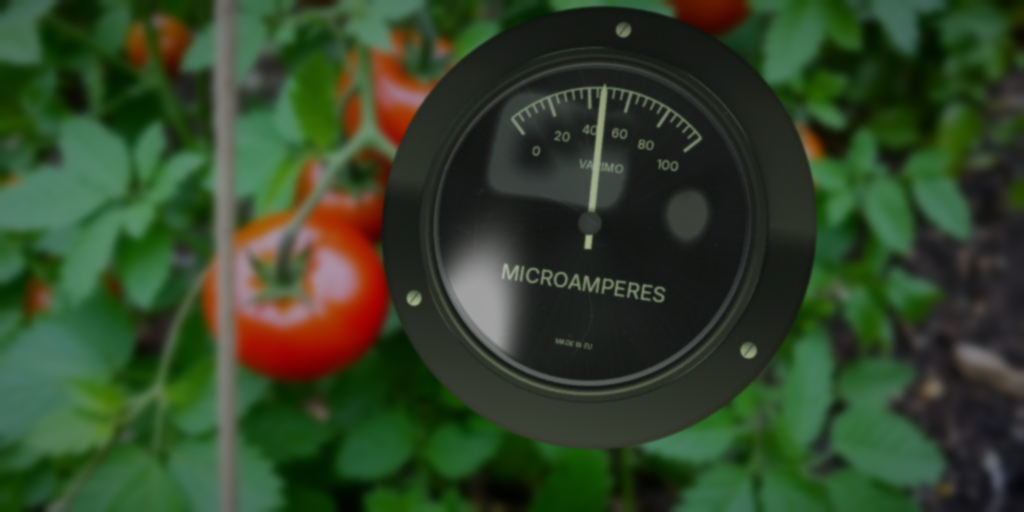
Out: 48µA
